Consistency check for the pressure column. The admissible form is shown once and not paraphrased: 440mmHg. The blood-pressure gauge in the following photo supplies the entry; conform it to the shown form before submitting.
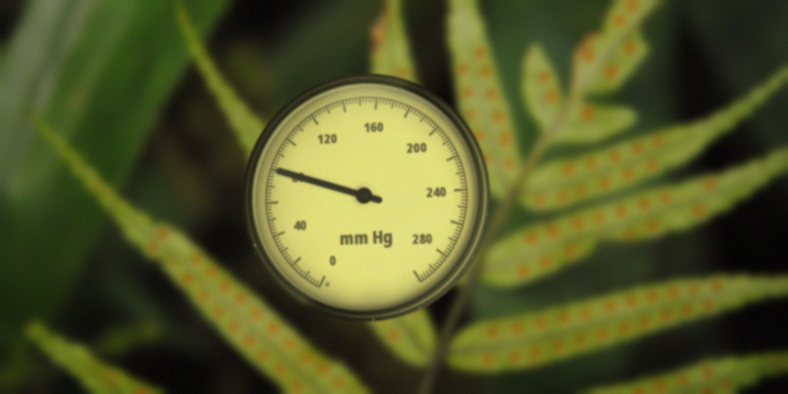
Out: 80mmHg
